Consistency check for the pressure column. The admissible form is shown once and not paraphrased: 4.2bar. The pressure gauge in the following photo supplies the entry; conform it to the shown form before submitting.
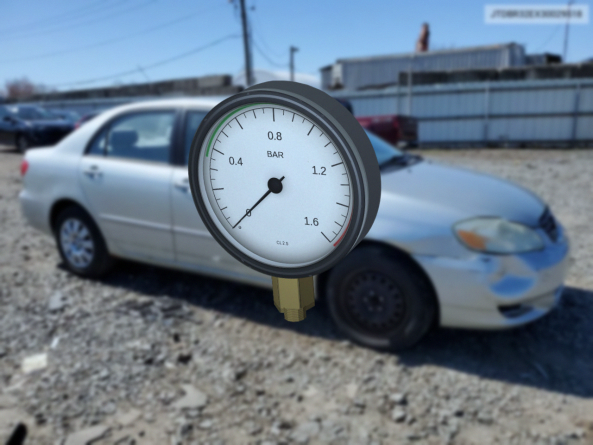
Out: 0bar
